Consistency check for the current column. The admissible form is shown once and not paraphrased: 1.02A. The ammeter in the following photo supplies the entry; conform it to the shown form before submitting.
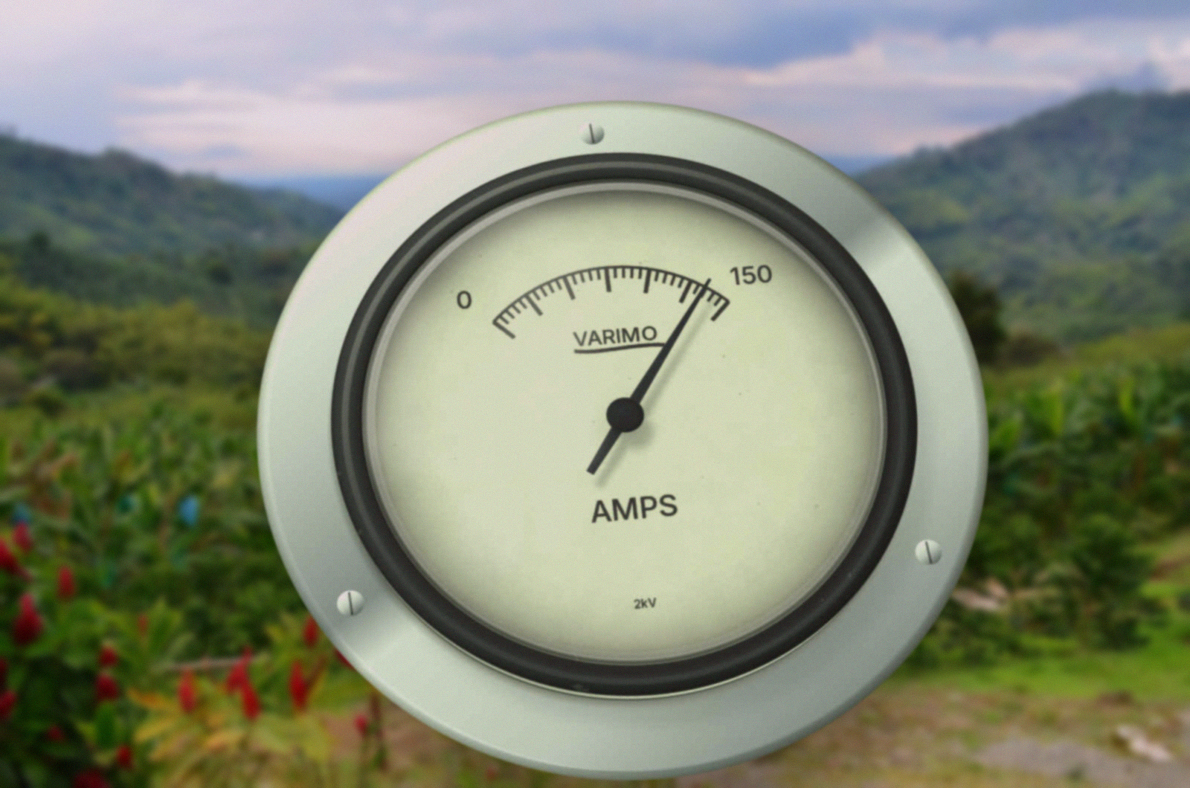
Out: 135A
